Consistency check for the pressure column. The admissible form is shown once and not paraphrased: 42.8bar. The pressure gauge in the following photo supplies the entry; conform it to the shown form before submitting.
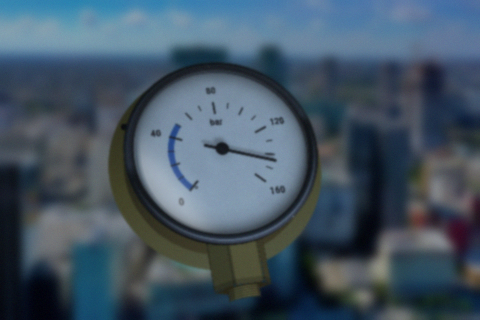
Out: 145bar
